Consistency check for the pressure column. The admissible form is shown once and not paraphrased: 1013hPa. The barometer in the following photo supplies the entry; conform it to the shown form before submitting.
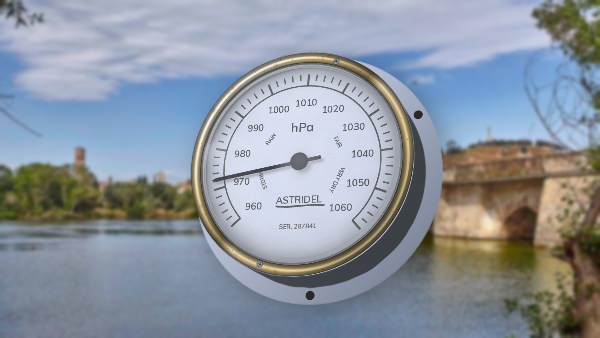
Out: 972hPa
